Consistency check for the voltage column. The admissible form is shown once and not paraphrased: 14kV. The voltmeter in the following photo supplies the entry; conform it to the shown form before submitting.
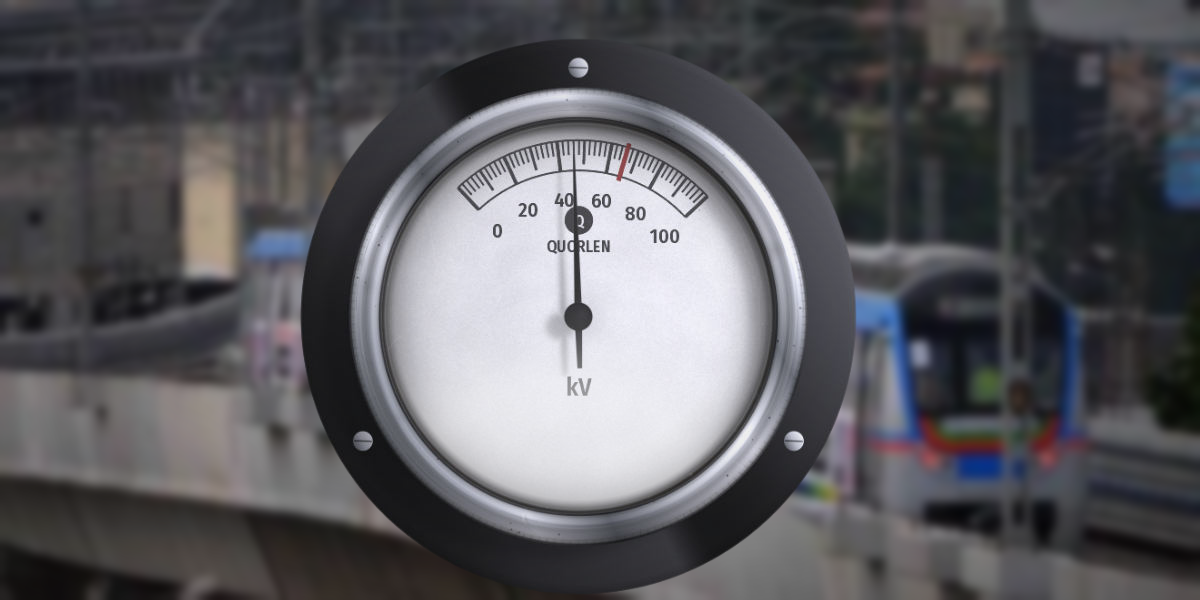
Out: 46kV
